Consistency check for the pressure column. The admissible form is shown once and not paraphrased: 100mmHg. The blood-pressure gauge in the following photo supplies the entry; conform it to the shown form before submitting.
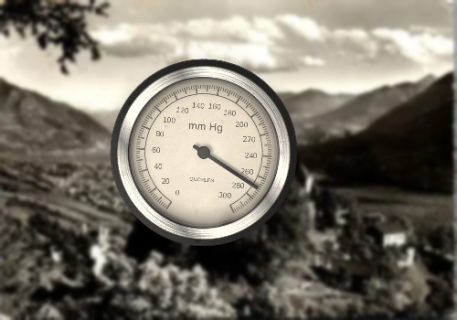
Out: 270mmHg
